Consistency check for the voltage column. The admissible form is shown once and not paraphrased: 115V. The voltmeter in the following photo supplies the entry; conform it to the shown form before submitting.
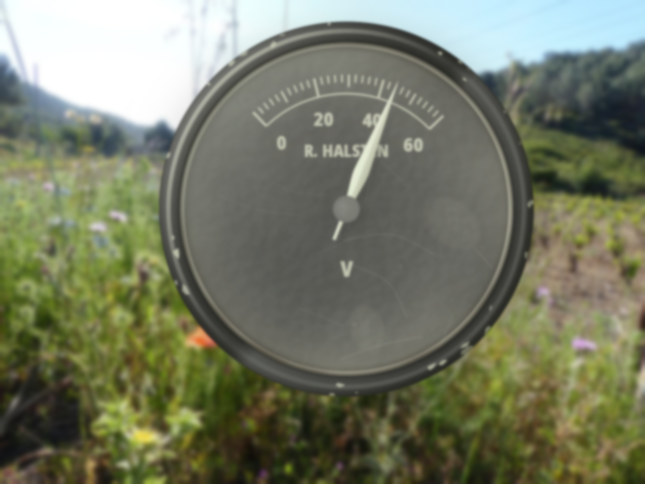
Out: 44V
